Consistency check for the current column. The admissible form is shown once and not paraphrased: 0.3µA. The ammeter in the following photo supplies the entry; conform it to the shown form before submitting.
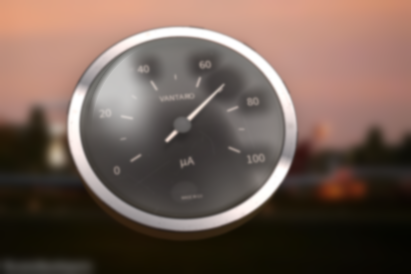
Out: 70µA
